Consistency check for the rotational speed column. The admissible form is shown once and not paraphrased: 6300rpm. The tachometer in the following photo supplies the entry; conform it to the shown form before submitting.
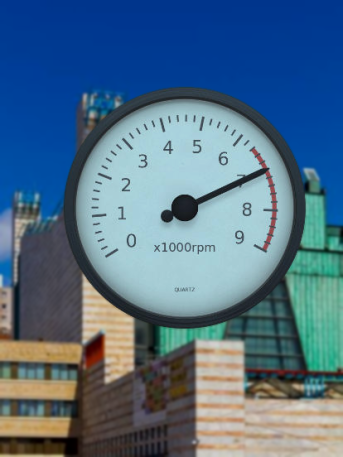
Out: 7000rpm
